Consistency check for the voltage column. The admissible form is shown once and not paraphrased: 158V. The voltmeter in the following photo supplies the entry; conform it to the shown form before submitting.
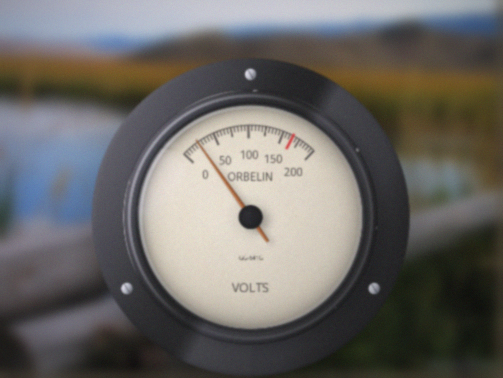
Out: 25V
